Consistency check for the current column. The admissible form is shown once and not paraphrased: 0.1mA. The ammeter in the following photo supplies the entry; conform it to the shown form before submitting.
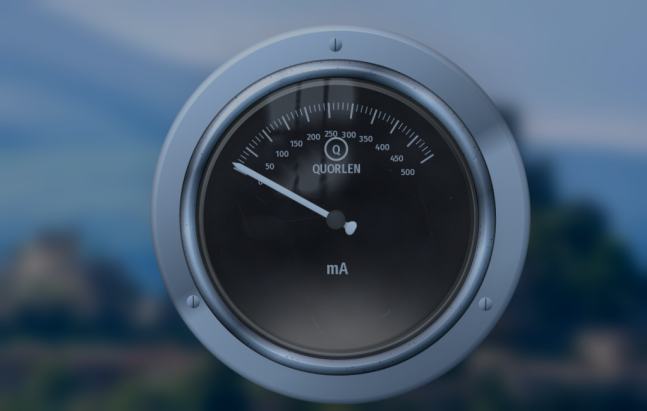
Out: 10mA
